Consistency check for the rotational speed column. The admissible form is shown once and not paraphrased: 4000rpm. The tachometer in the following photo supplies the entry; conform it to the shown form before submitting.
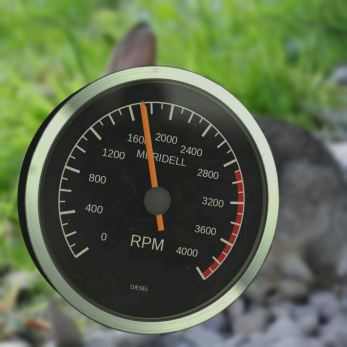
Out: 1700rpm
